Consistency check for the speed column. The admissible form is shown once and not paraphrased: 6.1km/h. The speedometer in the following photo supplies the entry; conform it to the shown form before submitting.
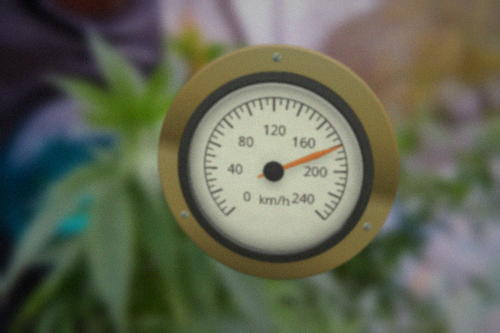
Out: 180km/h
